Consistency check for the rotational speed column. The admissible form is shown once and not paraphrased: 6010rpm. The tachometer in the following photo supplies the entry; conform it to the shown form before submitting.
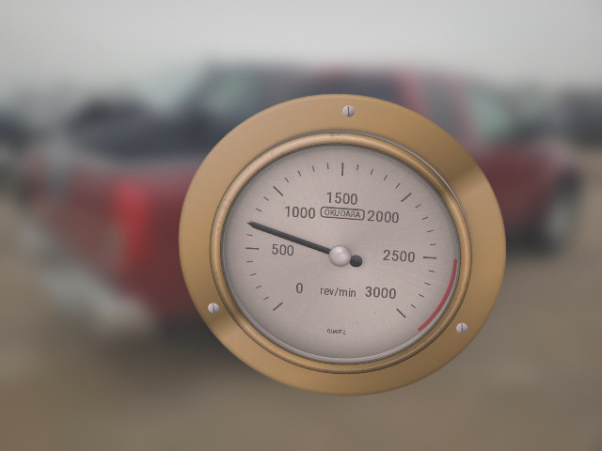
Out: 700rpm
